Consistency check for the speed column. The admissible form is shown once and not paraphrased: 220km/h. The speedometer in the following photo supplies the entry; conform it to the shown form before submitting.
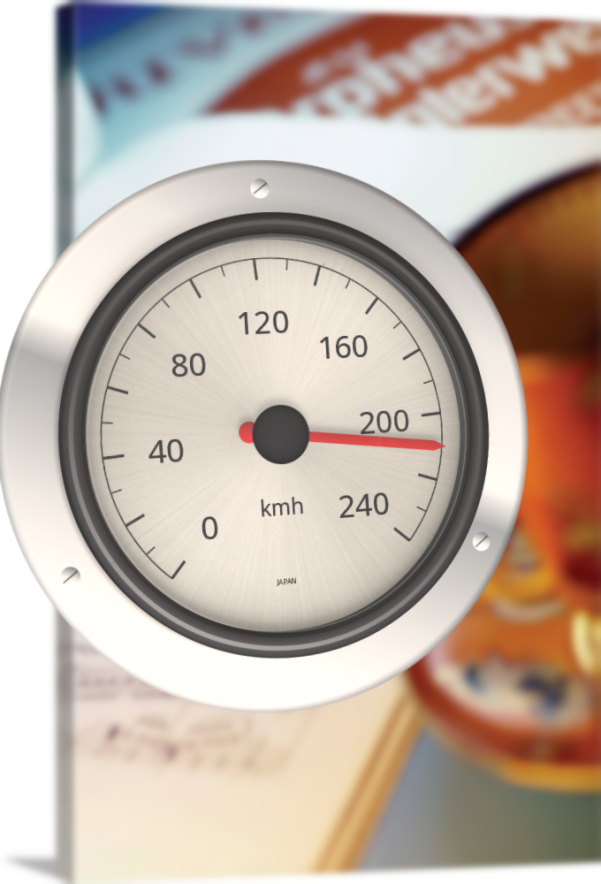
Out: 210km/h
